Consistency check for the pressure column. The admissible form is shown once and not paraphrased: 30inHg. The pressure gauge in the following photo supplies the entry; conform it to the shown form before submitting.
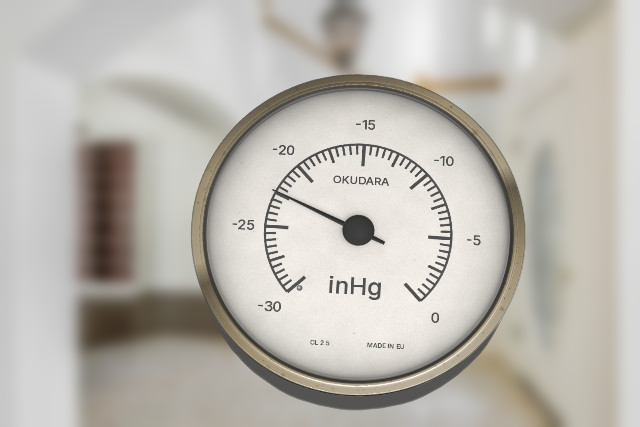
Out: -22.5inHg
